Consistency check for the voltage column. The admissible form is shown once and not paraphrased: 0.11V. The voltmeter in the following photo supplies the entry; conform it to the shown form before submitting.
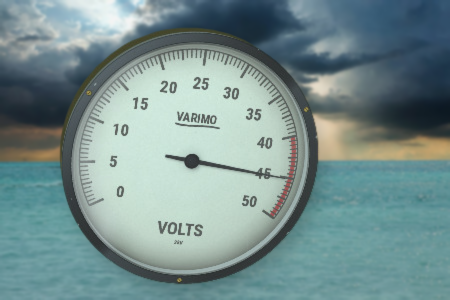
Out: 45V
